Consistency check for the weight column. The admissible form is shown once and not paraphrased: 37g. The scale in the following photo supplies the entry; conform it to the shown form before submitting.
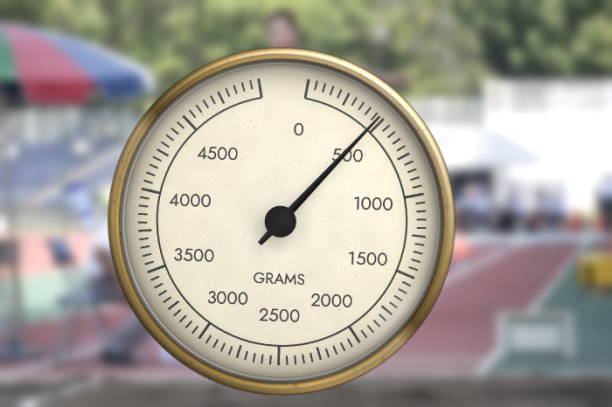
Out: 475g
